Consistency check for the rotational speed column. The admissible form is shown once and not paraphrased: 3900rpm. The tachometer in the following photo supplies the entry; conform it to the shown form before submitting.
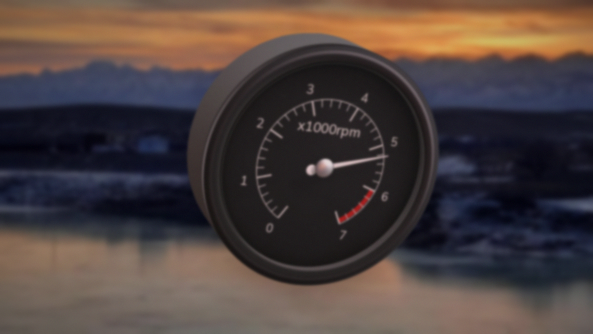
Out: 5200rpm
